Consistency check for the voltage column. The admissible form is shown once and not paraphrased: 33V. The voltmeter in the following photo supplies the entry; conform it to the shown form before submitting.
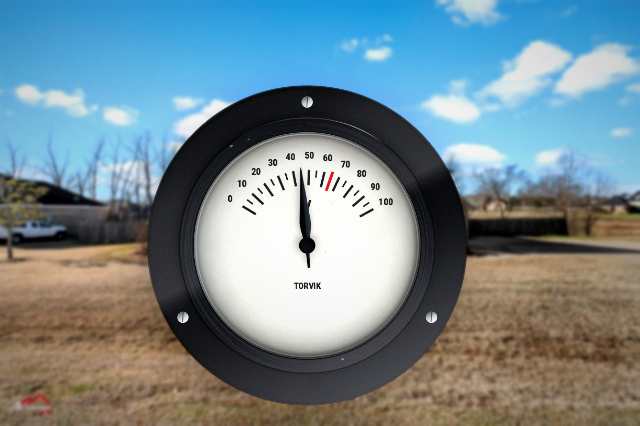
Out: 45V
